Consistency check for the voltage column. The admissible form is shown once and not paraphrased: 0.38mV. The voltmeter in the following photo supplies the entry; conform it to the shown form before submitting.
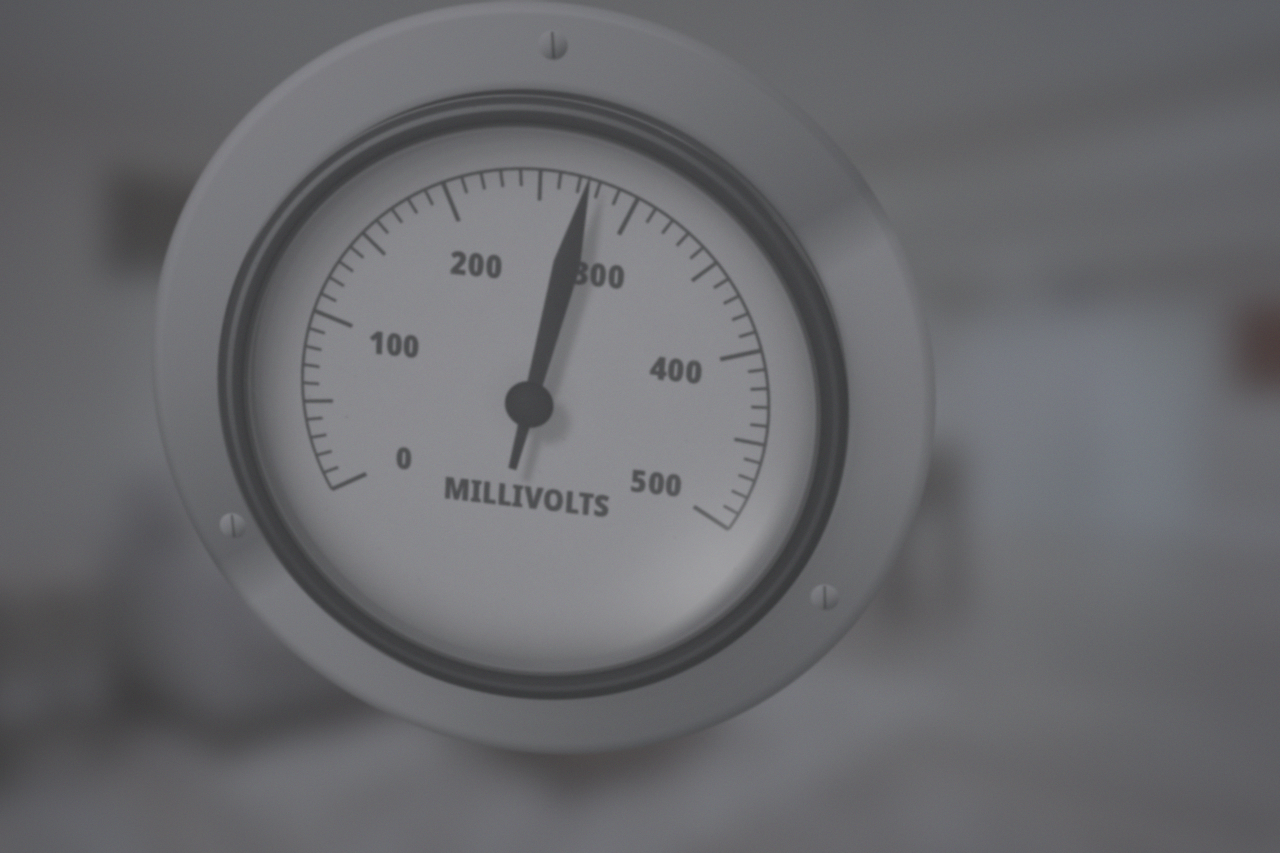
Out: 275mV
